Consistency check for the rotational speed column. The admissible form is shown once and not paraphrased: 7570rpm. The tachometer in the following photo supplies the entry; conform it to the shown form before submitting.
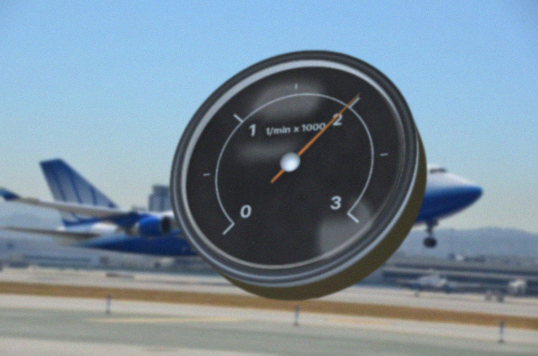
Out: 2000rpm
